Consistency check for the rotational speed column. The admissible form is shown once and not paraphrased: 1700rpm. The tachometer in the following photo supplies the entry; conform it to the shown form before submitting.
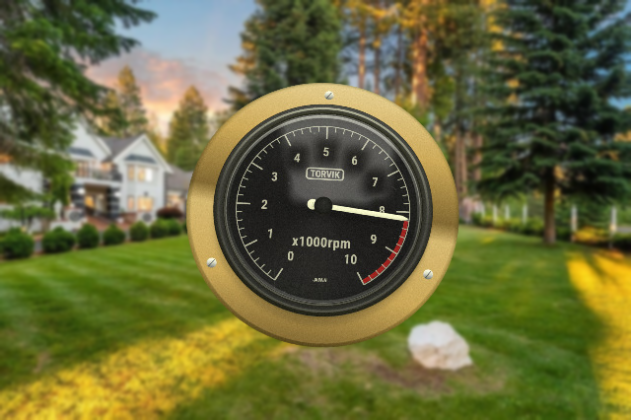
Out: 8200rpm
